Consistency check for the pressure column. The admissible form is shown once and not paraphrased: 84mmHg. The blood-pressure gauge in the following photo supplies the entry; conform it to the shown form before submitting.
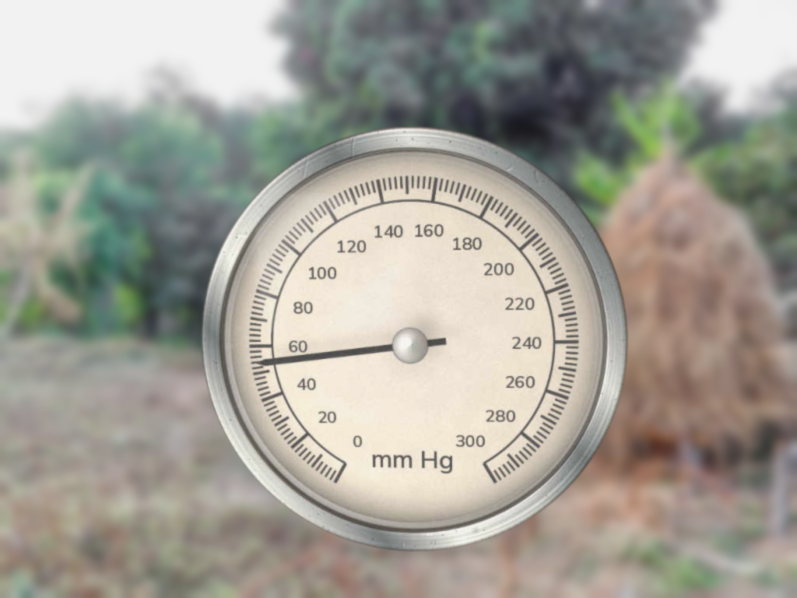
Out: 54mmHg
